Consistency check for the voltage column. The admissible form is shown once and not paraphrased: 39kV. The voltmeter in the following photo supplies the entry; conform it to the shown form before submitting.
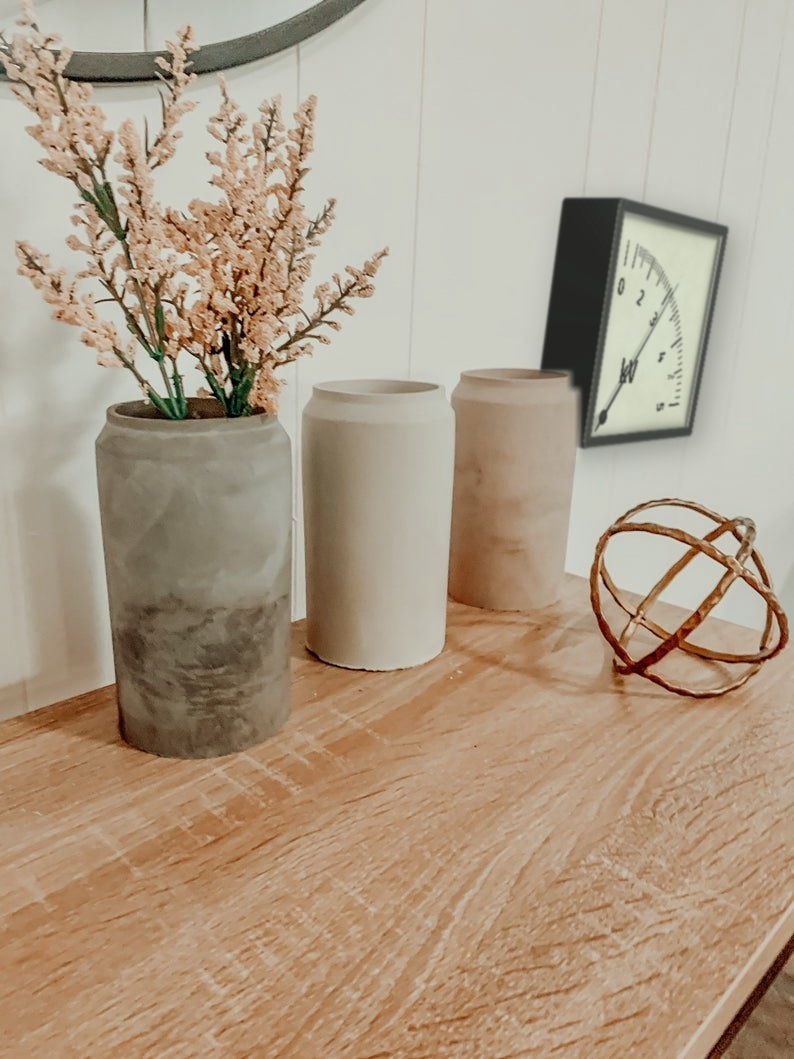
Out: 3kV
